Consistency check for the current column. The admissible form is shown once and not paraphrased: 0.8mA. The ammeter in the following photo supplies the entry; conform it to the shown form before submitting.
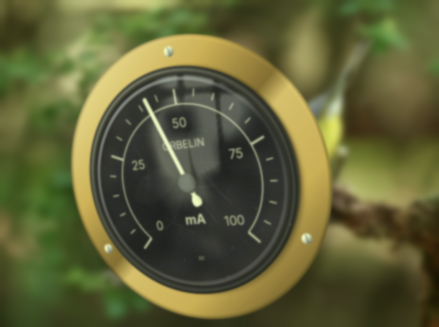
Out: 42.5mA
